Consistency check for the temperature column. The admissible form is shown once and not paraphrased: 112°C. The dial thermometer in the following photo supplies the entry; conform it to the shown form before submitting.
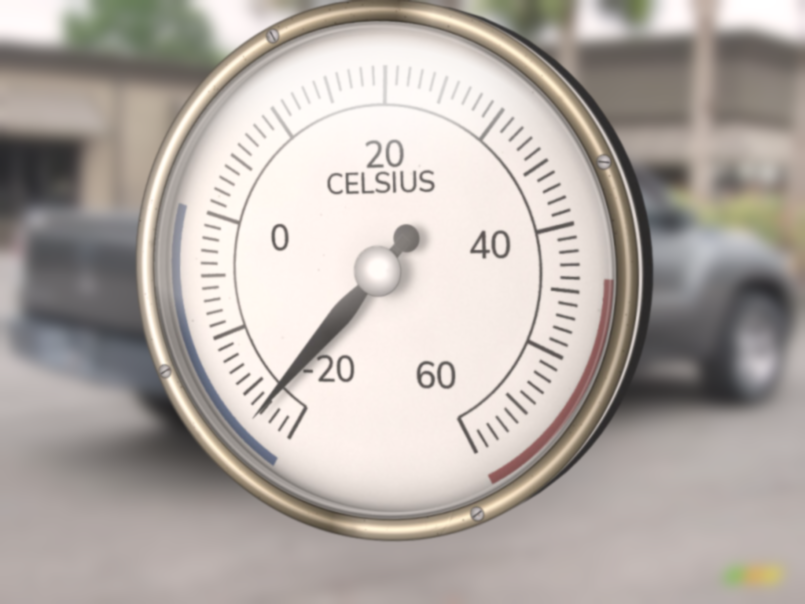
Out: -17°C
